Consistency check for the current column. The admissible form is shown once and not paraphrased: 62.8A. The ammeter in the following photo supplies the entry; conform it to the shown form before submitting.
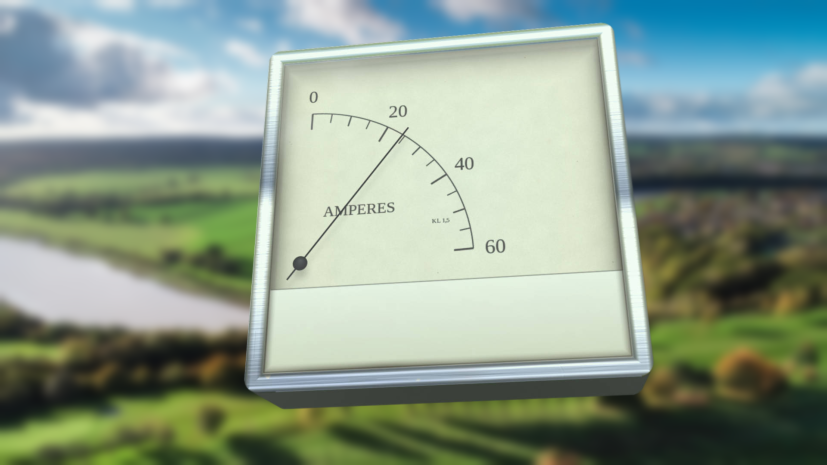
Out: 25A
